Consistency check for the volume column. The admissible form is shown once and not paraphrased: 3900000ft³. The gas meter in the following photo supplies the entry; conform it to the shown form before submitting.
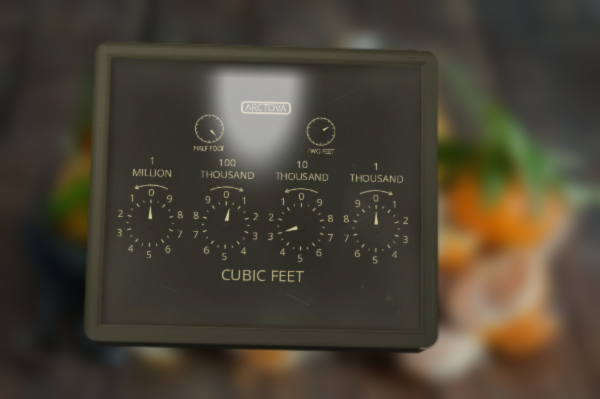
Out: 3000ft³
